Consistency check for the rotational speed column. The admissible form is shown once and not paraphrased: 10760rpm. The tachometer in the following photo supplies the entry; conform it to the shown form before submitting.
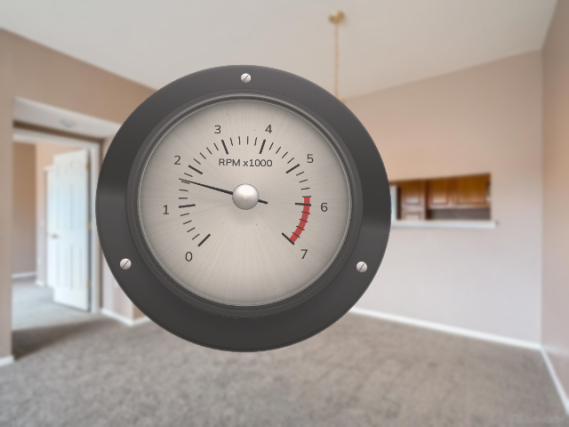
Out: 1600rpm
